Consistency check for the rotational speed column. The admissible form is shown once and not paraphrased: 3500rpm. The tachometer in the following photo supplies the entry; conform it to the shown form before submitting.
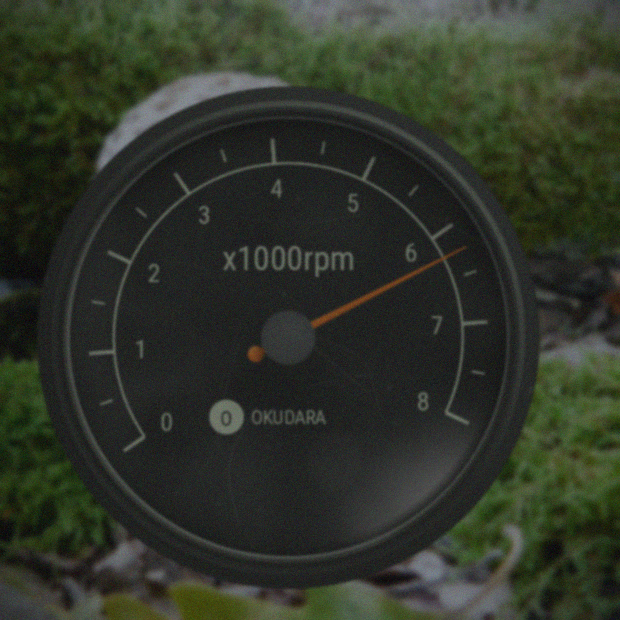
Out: 6250rpm
